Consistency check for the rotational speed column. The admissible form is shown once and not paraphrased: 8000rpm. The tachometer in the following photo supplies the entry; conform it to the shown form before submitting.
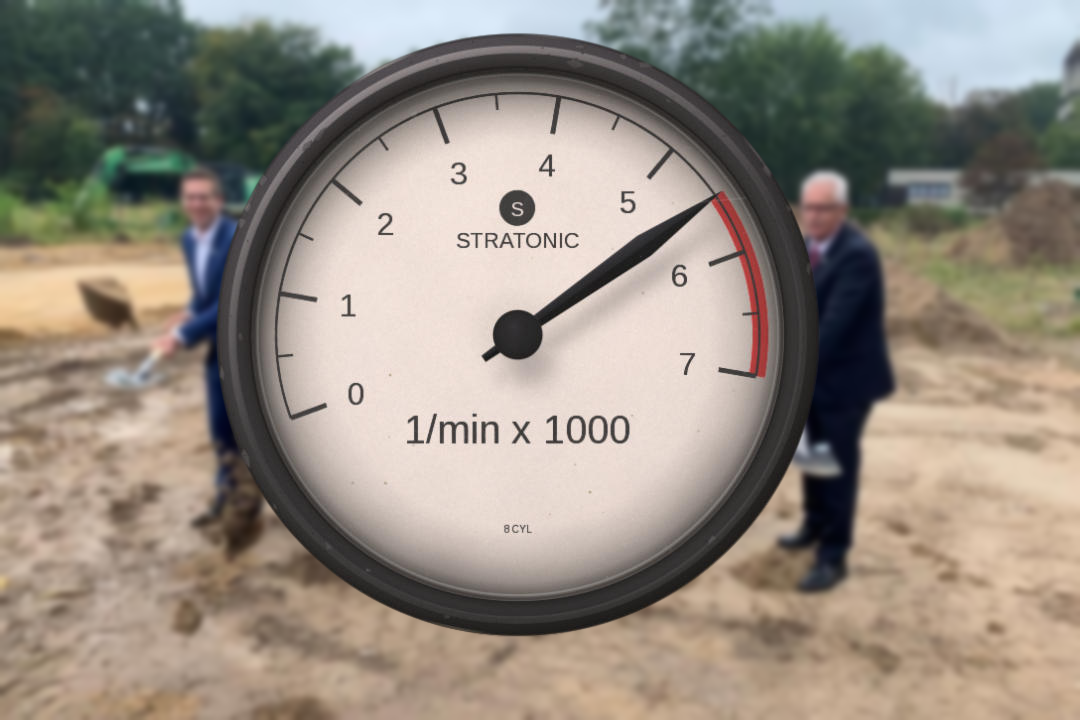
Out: 5500rpm
